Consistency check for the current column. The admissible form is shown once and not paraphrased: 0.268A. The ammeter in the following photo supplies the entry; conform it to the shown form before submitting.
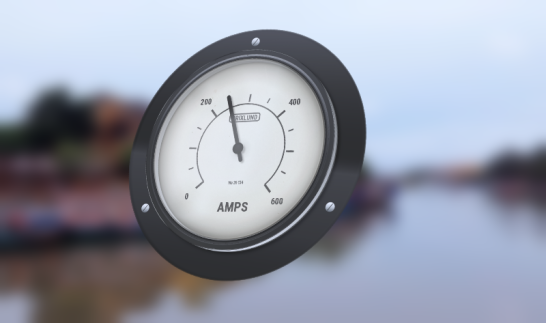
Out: 250A
